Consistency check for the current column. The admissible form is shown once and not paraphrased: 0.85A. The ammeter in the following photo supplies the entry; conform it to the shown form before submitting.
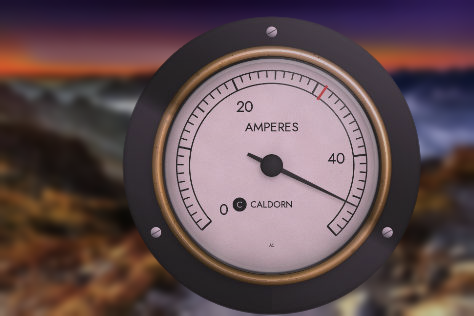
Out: 46A
